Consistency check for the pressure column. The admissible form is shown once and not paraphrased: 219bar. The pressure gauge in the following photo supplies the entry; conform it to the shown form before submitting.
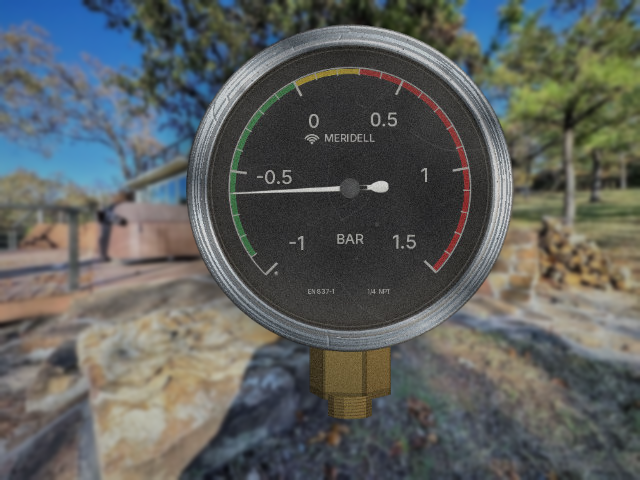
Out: -0.6bar
